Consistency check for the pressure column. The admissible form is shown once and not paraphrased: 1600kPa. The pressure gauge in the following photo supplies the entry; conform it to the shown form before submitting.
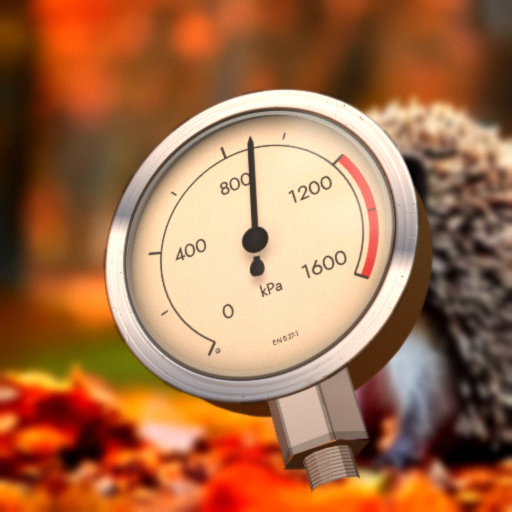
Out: 900kPa
